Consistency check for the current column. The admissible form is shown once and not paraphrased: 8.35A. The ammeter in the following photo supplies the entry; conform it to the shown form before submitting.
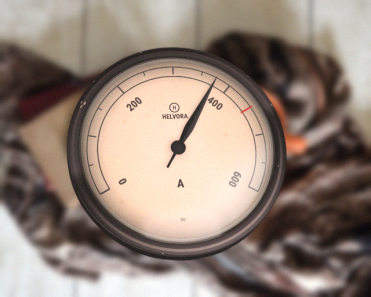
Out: 375A
